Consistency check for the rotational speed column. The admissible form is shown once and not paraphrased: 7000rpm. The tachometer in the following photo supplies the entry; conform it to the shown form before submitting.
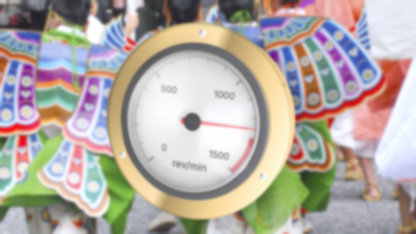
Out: 1250rpm
